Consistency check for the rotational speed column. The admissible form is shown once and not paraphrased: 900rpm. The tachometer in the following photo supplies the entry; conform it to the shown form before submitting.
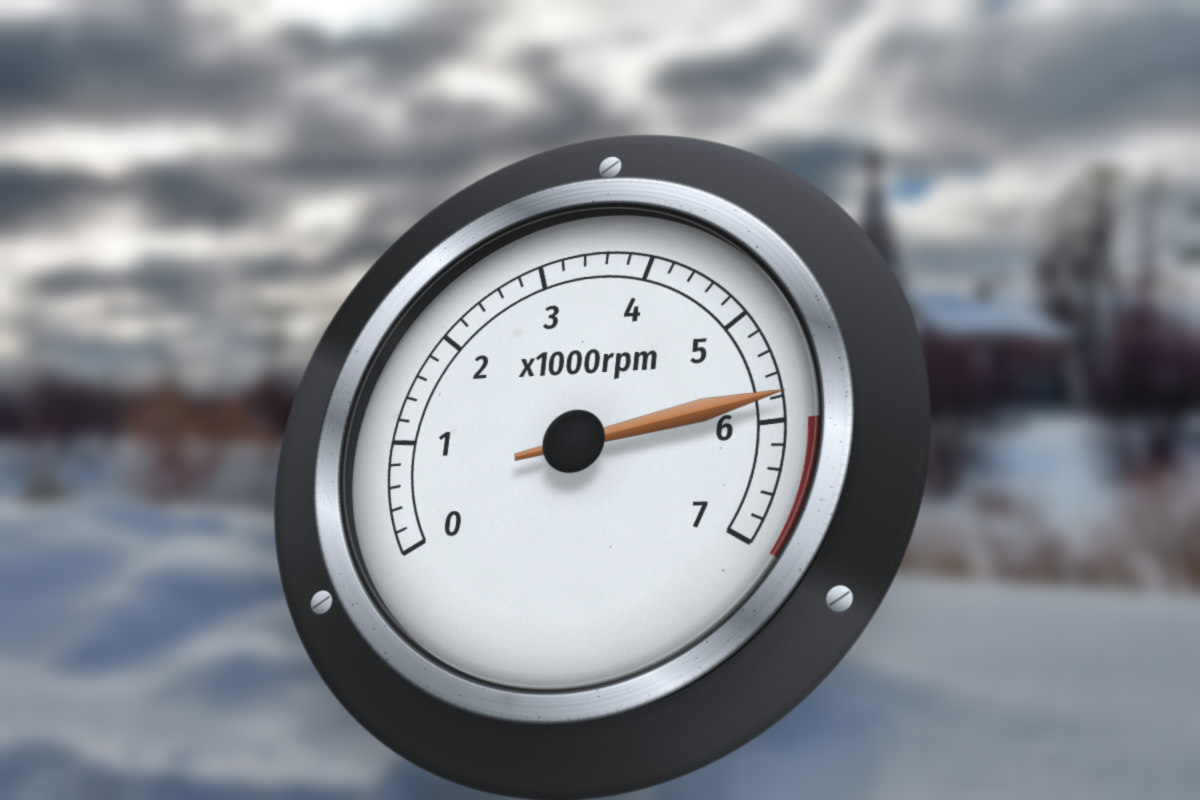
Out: 5800rpm
